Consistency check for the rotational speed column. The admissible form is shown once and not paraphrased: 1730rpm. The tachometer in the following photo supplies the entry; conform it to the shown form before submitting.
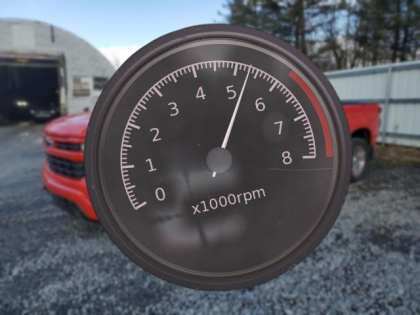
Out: 5300rpm
